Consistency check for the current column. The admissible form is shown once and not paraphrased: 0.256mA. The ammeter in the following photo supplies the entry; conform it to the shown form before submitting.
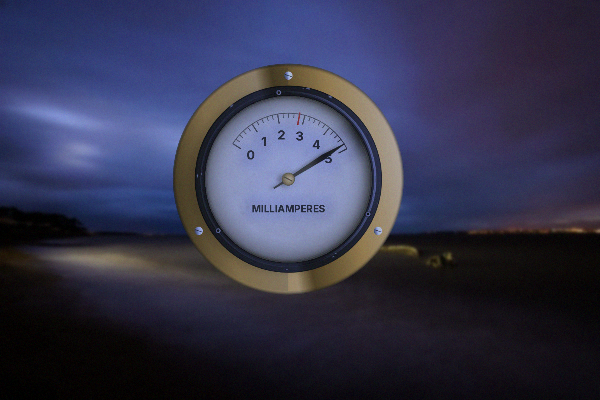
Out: 4.8mA
